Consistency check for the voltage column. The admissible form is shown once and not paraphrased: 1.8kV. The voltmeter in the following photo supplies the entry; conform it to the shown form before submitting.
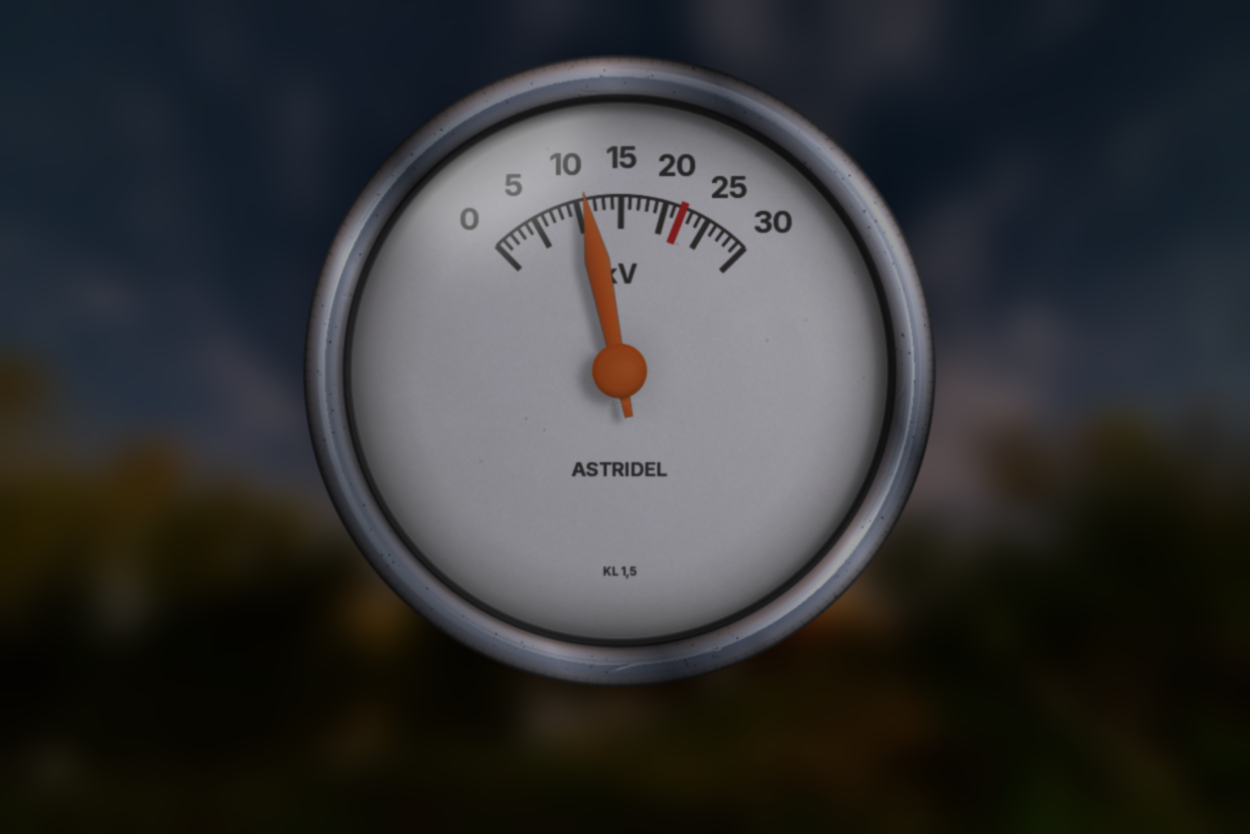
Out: 11kV
